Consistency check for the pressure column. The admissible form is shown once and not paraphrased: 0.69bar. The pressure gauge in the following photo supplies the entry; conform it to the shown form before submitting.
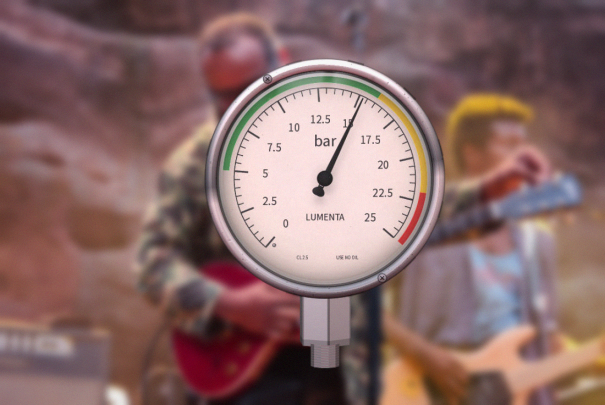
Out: 15.25bar
